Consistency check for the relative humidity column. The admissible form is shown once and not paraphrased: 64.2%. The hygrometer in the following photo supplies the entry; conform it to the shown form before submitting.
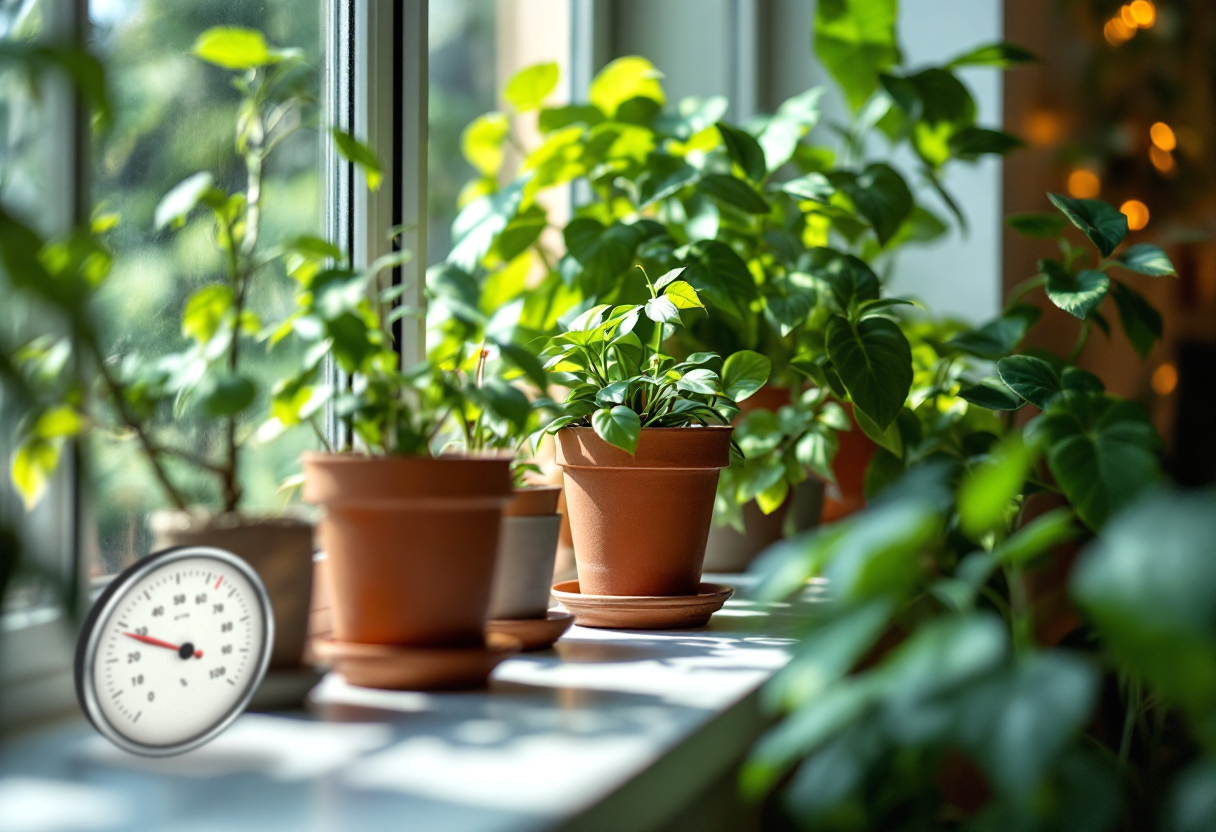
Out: 28%
